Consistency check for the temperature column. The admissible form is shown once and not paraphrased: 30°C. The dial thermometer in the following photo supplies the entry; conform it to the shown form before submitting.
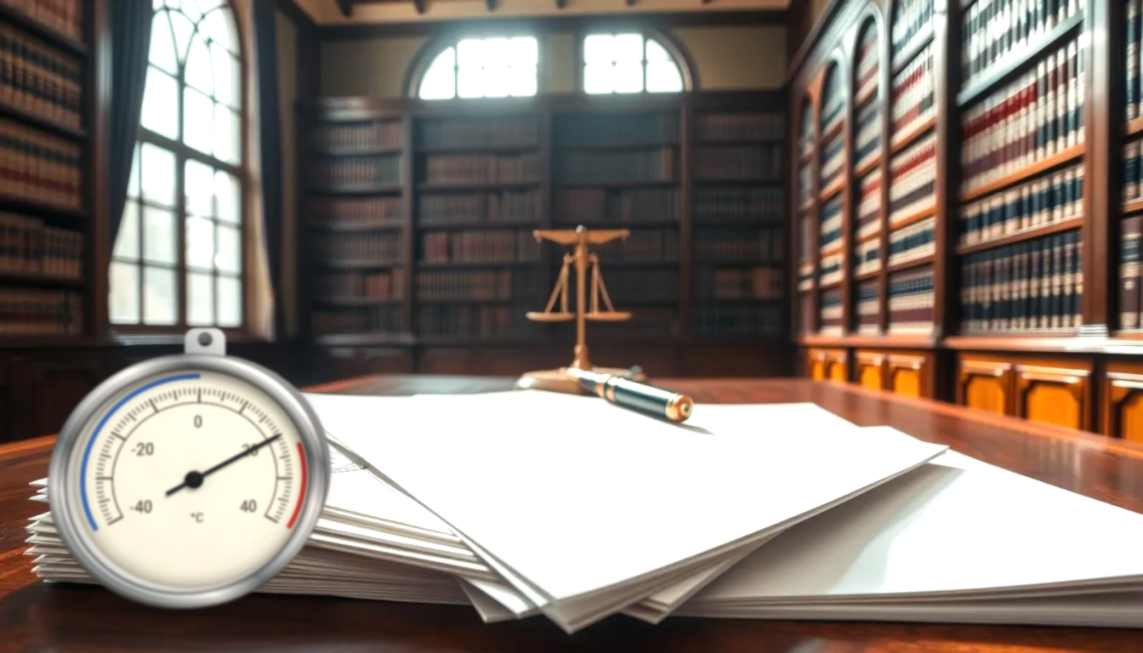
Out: 20°C
